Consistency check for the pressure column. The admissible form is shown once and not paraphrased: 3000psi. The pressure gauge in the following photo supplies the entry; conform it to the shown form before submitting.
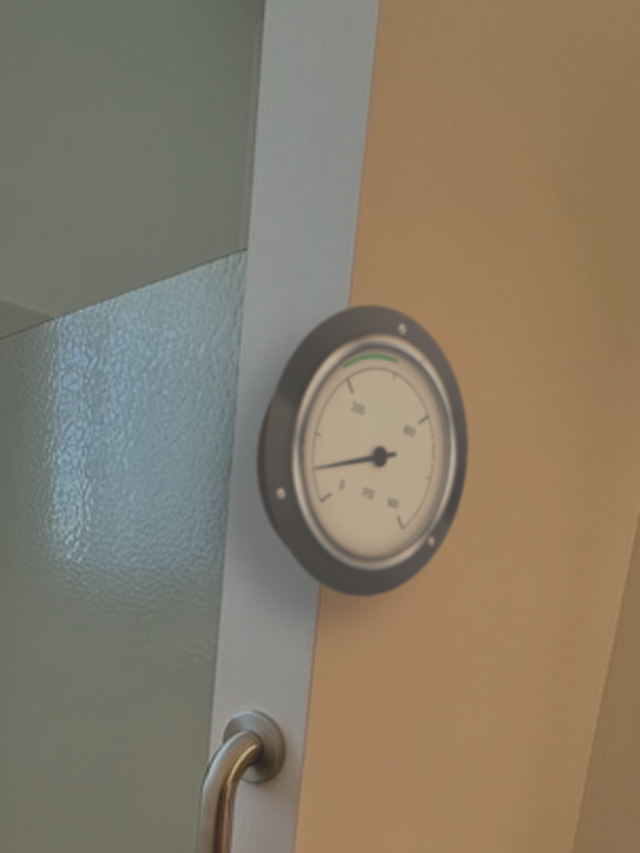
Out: 50psi
